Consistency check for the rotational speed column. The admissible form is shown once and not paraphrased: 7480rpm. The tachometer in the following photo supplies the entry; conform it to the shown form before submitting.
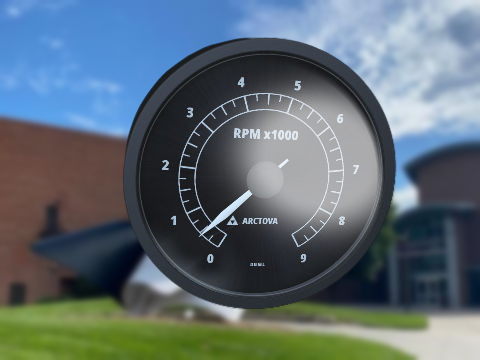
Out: 500rpm
